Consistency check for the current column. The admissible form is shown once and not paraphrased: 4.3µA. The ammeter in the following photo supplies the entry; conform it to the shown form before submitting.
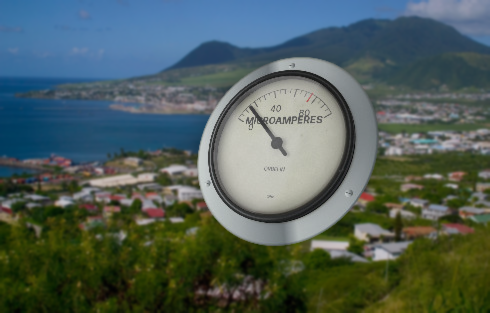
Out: 15µA
